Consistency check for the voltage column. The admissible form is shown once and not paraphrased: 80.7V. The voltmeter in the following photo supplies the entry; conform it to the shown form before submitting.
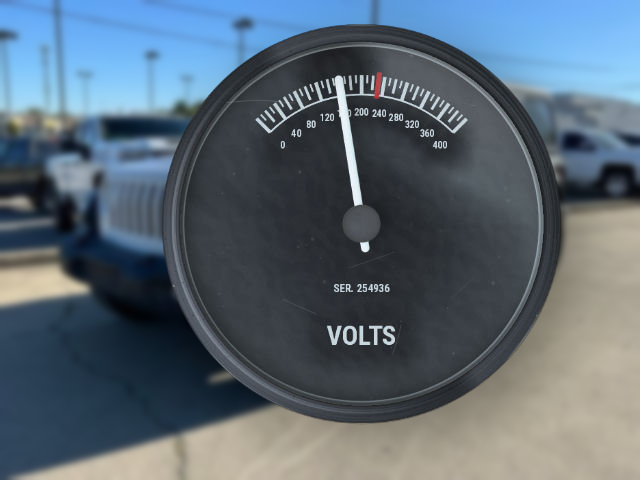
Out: 160V
